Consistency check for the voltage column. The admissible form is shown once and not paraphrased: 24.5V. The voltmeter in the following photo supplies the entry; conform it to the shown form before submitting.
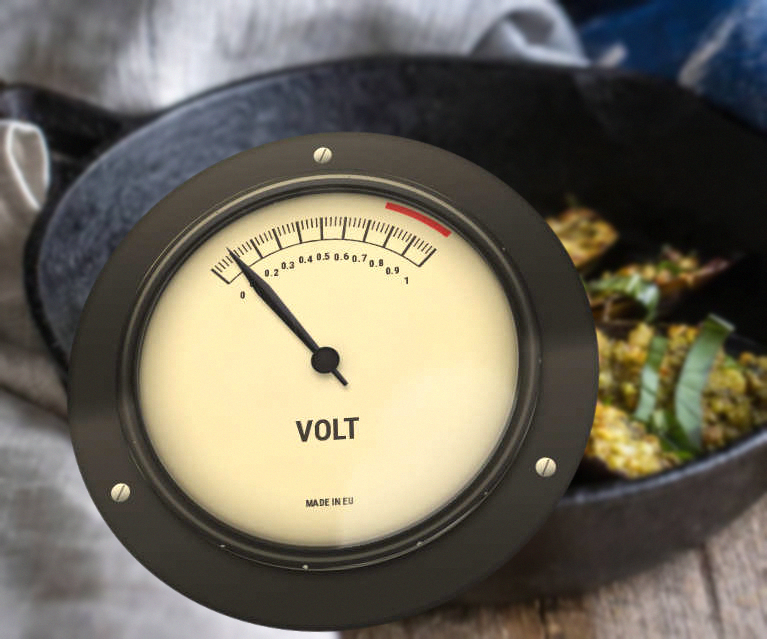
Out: 0.1V
